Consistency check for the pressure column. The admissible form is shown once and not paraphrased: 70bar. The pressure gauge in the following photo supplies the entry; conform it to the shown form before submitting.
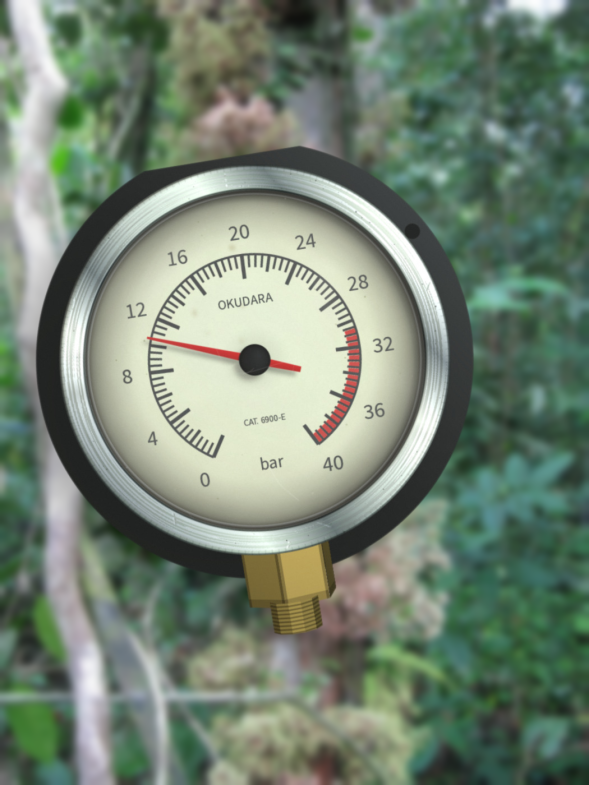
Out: 10.5bar
